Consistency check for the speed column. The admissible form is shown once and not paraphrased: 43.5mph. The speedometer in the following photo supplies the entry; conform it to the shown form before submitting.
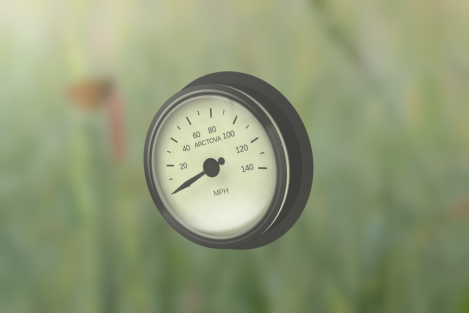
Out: 0mph
